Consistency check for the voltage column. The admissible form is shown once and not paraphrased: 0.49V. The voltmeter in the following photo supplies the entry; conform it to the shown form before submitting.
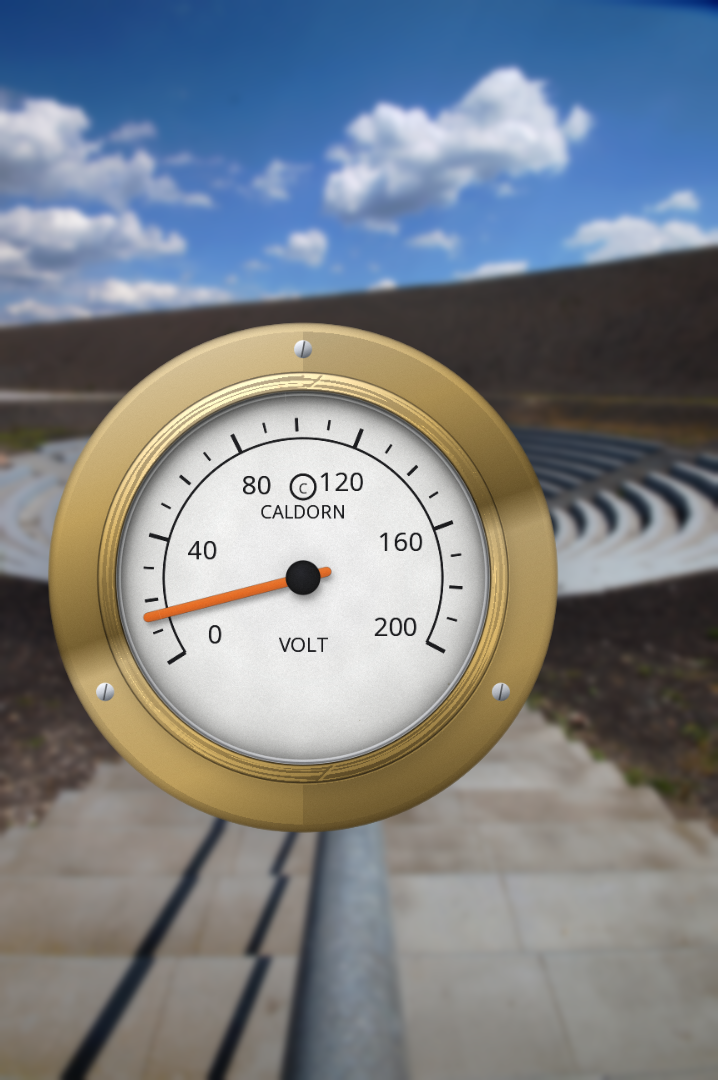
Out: 15V
